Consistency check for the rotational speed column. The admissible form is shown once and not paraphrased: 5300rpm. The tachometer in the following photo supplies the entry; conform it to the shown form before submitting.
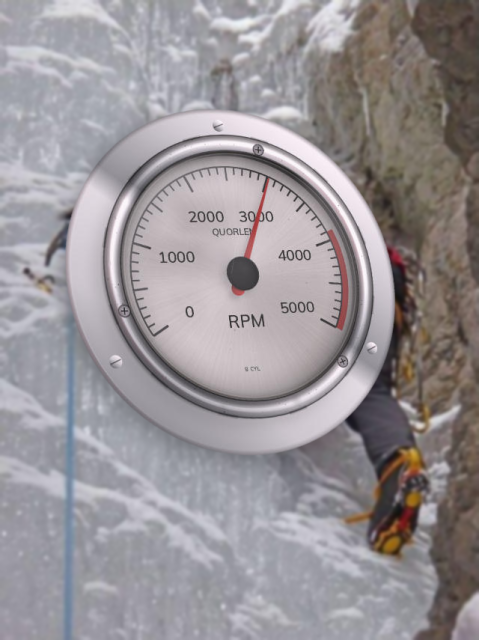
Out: 3000rpm
